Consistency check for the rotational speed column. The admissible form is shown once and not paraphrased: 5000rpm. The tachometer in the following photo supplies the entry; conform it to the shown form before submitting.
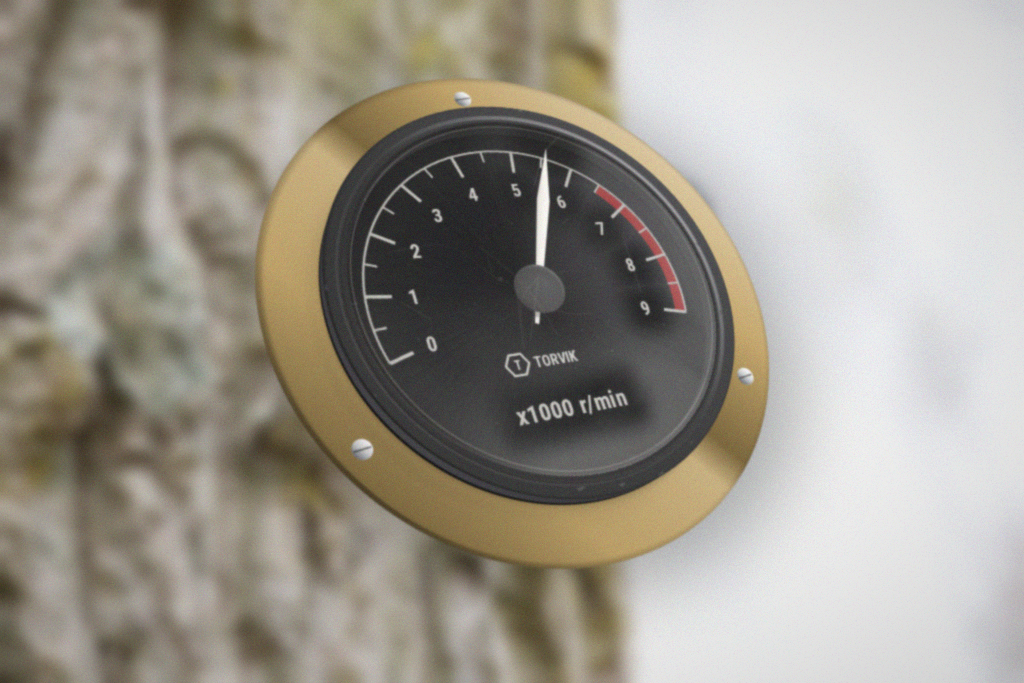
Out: 5500rpm
